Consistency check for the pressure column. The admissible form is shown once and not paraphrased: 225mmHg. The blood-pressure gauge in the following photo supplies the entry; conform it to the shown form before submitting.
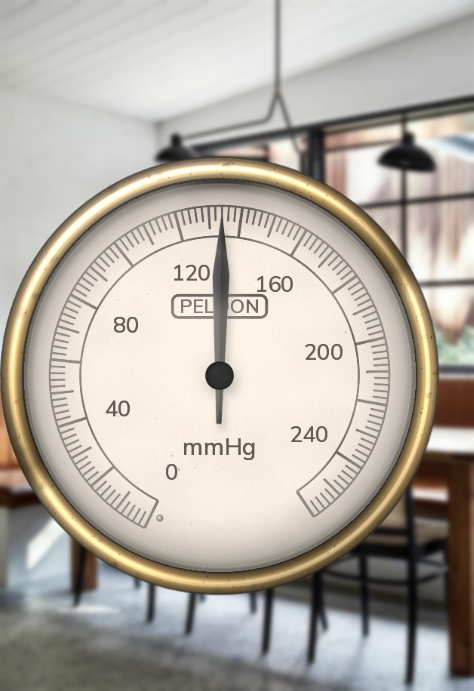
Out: 134mmHg
